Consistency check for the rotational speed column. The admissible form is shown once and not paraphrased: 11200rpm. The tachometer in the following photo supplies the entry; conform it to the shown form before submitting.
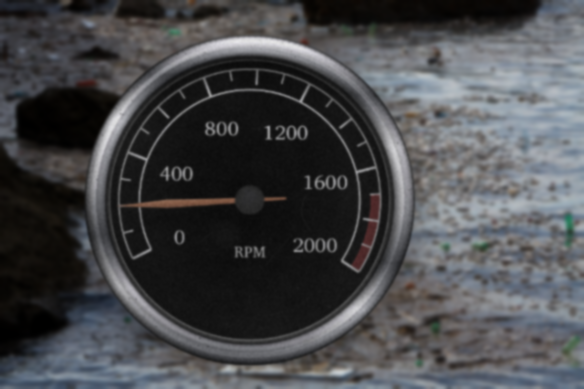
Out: 200rpm
